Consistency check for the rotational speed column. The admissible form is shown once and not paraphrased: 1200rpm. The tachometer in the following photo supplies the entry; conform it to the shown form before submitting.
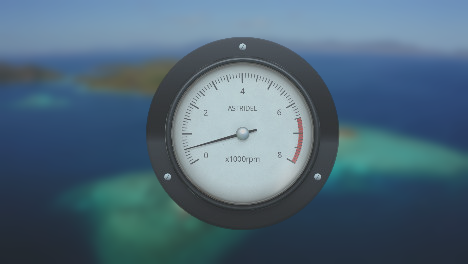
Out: 500rpm
